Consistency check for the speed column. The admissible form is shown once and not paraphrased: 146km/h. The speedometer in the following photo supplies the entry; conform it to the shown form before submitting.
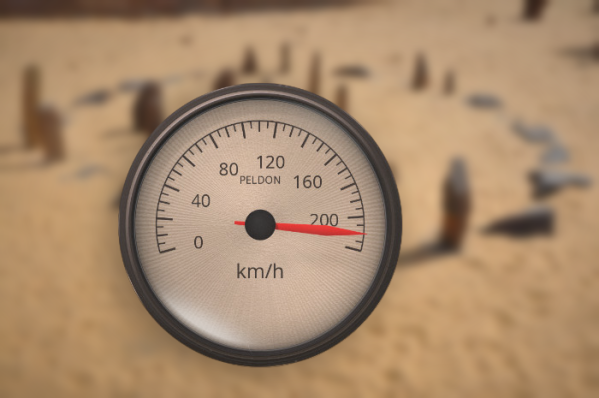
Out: 210km/h
